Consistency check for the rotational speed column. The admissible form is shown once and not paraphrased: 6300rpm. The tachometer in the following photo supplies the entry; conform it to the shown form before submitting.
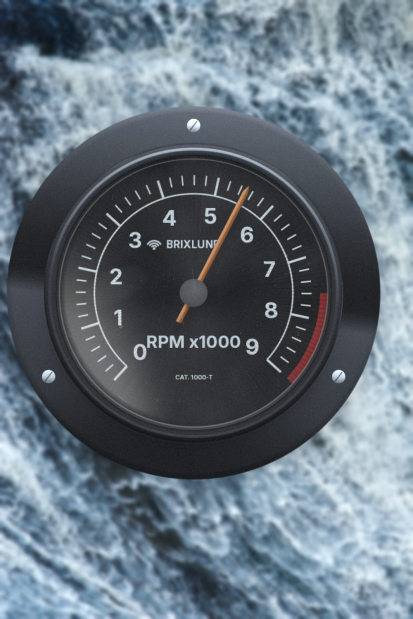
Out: 5500rpm
